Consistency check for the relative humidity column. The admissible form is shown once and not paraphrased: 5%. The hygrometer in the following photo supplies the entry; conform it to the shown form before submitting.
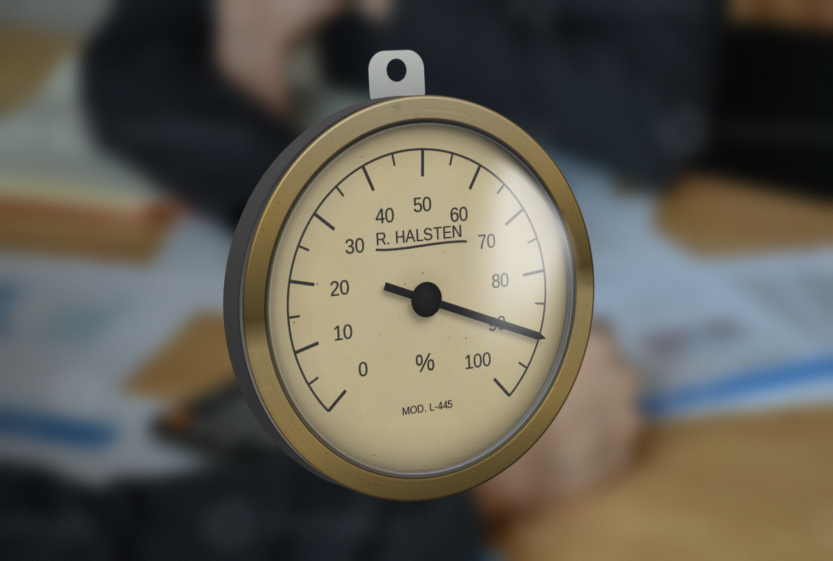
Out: 90%
